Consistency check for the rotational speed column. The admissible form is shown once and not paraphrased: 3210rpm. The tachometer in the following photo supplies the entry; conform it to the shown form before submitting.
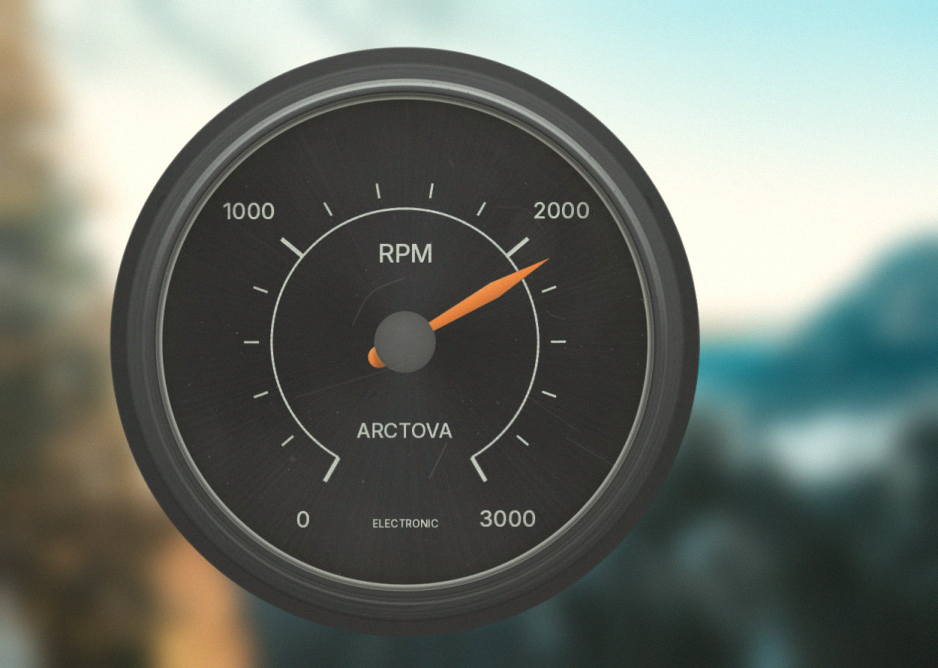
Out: 2100rpm
